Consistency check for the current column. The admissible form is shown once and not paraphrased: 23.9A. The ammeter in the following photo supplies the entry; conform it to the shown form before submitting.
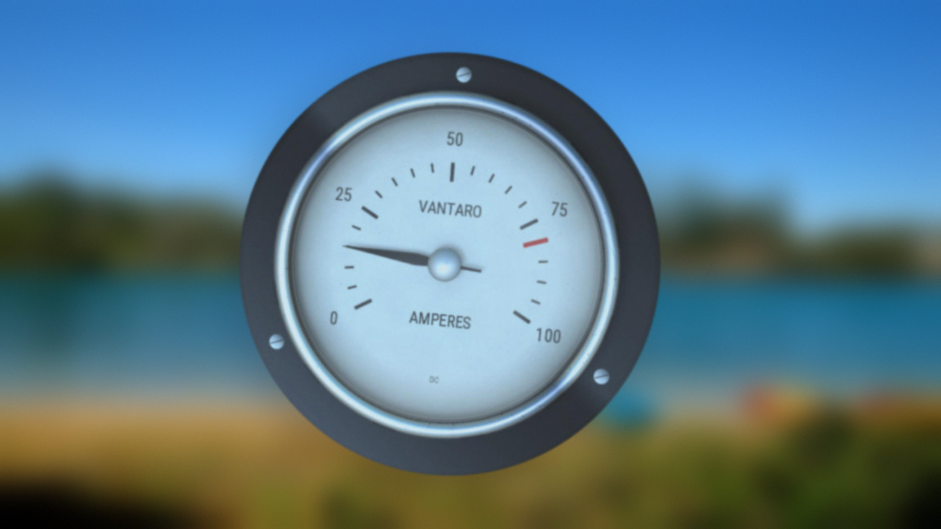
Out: 15A
